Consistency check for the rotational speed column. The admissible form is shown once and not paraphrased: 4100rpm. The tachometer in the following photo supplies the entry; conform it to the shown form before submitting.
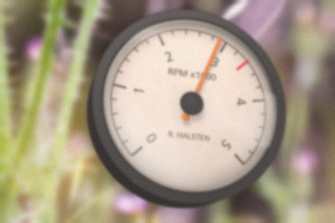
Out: 2900rpm
